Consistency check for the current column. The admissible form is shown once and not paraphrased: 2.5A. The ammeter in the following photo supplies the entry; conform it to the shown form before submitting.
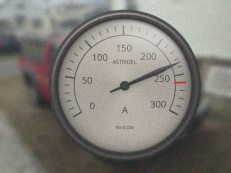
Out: 235A
